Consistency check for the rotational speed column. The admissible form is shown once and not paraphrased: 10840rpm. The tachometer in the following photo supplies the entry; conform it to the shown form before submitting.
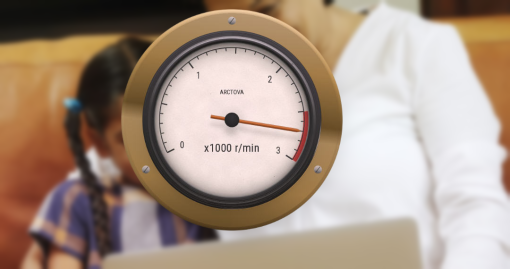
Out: 2700rpm
